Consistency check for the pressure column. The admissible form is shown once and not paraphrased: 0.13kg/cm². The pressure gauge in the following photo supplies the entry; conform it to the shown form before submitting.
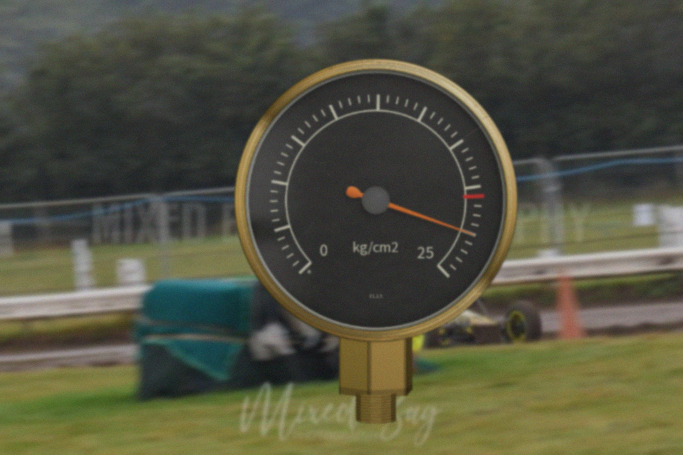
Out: 22.5kg/cm²
